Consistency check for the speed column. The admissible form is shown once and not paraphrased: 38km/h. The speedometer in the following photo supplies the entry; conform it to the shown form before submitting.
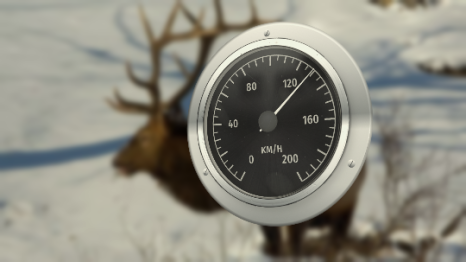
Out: 130km/h
